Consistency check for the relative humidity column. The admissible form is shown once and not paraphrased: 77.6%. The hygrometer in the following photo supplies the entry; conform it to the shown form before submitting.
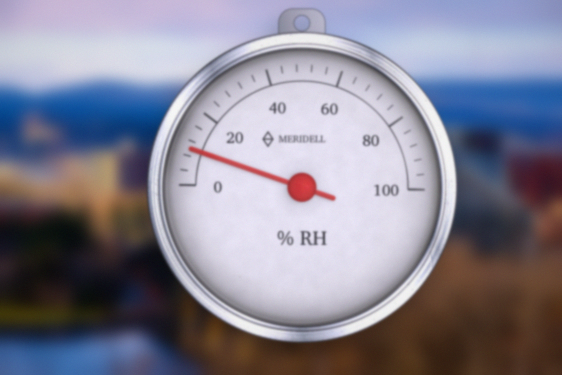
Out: 10%
